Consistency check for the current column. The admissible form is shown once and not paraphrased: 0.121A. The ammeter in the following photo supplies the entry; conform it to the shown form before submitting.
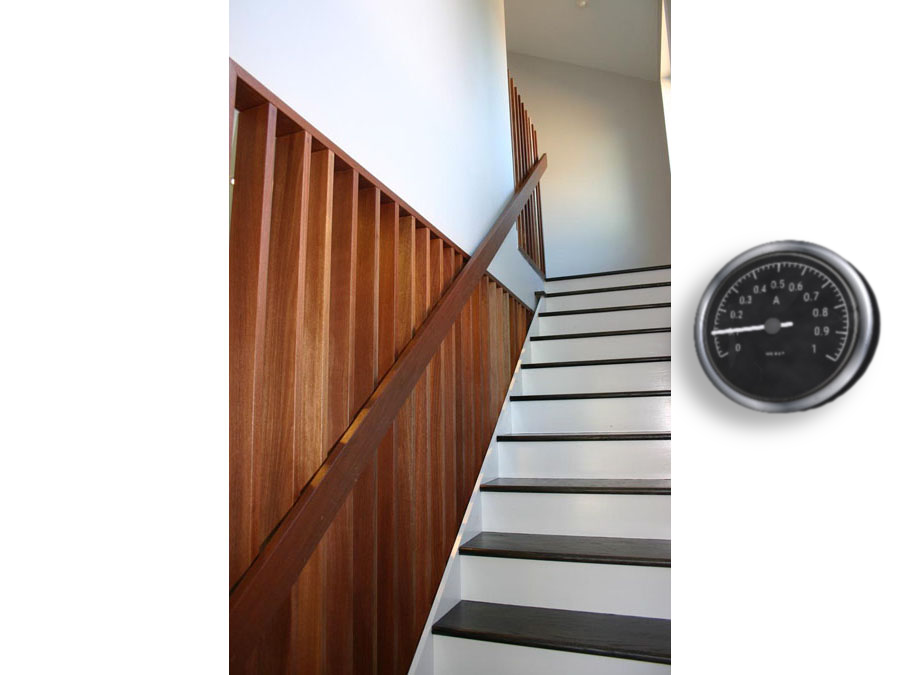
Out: 0.1A
